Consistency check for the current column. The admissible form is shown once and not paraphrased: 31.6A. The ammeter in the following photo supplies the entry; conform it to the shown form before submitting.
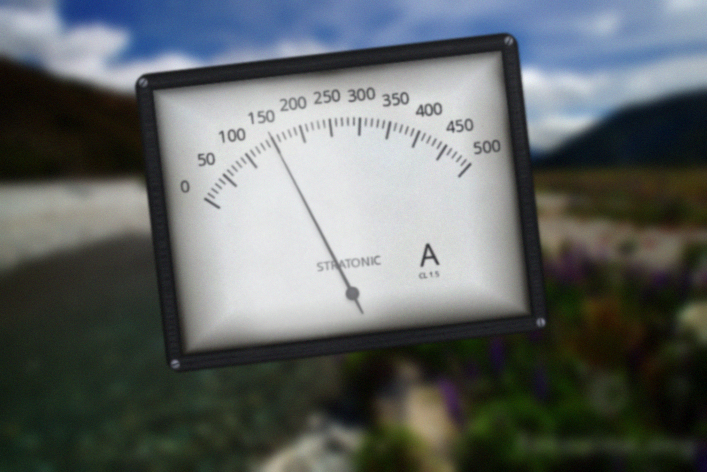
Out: 150A
